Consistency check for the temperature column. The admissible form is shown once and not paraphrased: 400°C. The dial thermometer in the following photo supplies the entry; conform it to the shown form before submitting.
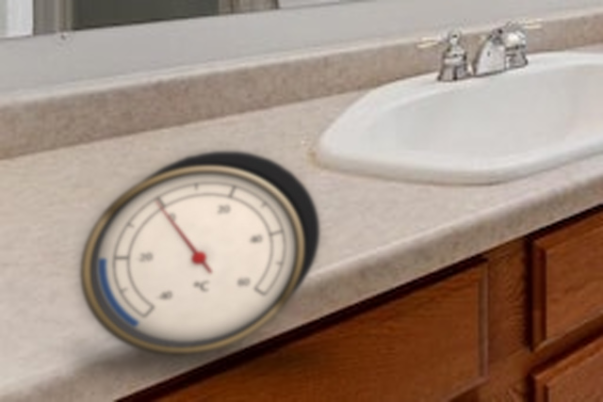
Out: 0°C
